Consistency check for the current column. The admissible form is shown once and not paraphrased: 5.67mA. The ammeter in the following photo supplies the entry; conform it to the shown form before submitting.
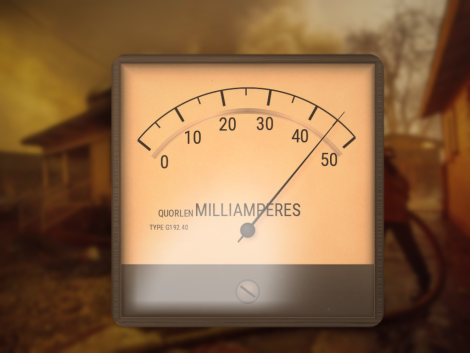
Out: 45mA
